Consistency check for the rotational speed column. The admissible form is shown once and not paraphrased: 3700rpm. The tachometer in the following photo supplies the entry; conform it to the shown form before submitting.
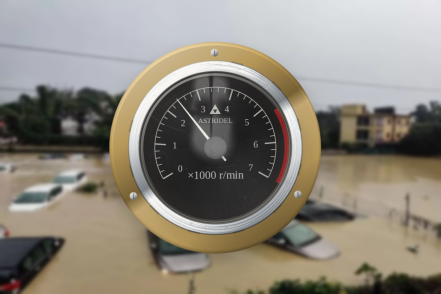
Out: 2400rpm
